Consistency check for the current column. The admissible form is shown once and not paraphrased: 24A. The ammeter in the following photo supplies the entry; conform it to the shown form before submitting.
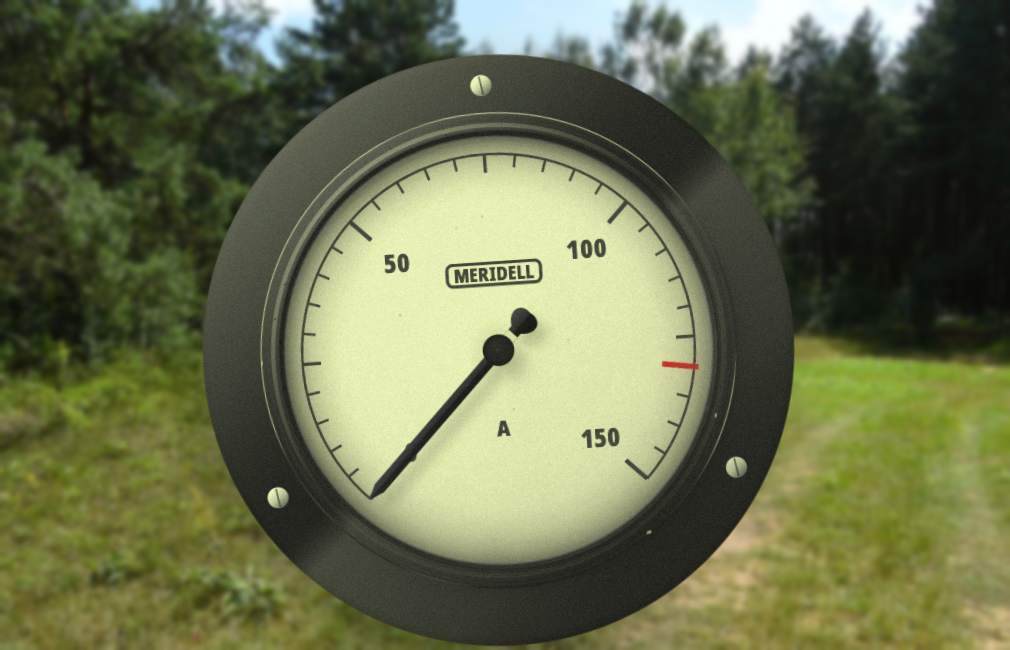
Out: 0A
